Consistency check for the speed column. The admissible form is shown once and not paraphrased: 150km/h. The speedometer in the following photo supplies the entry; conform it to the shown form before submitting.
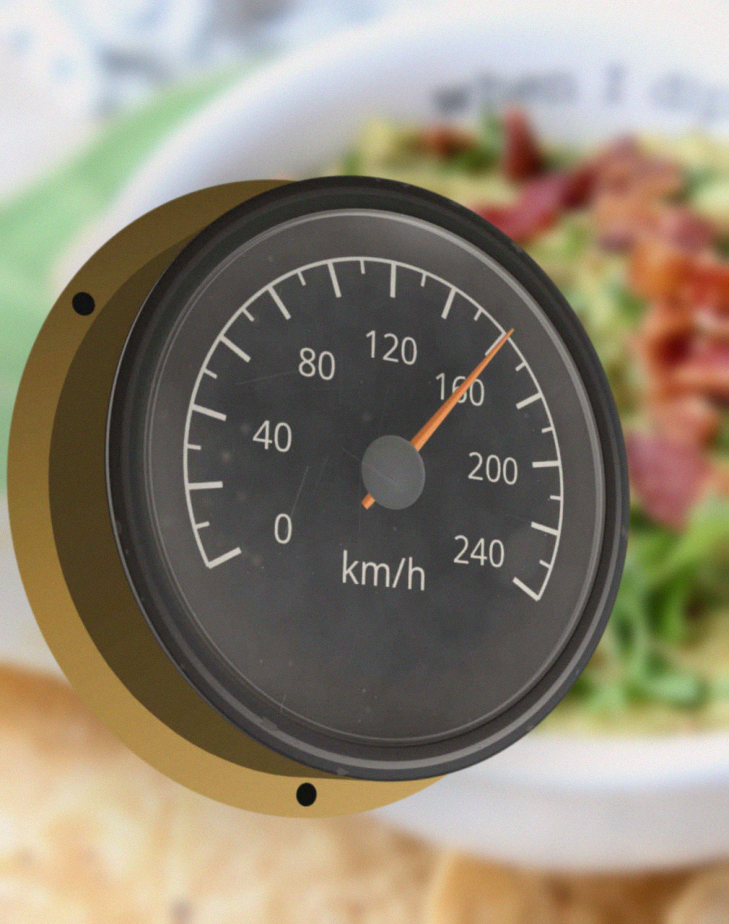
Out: 160km/h
